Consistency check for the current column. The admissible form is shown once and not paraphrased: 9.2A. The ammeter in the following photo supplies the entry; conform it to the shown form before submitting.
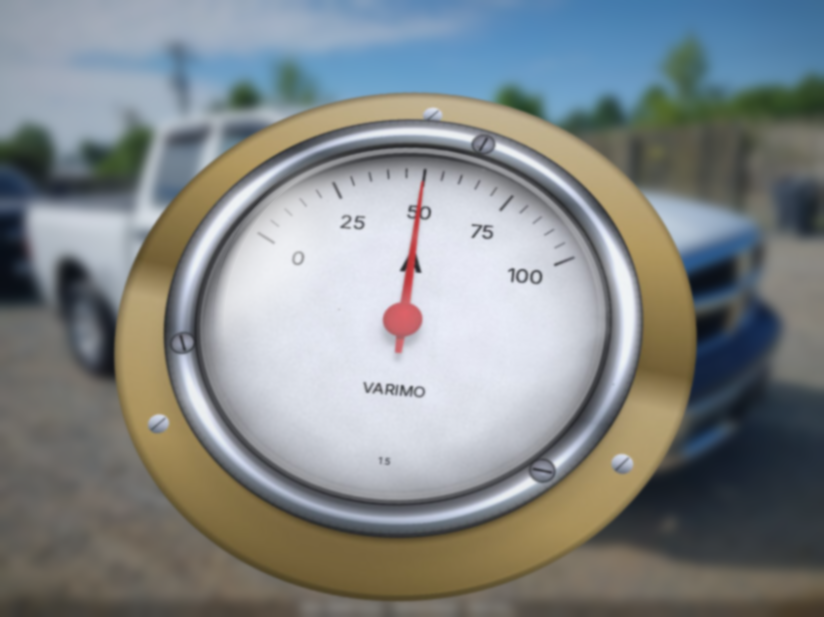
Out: 50A
